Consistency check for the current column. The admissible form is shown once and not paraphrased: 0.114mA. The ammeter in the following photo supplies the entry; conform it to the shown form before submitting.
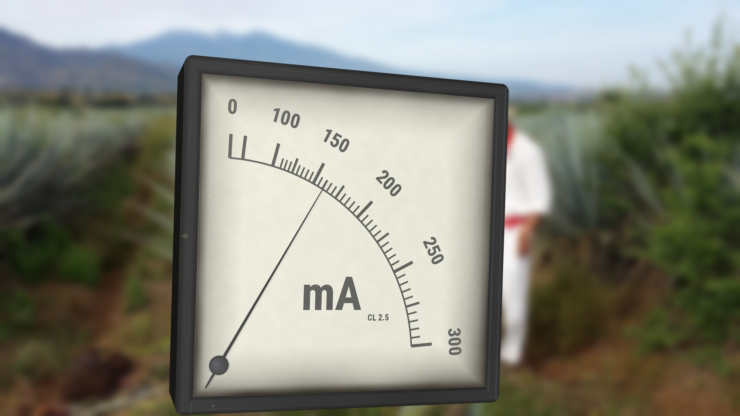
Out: 160mA
